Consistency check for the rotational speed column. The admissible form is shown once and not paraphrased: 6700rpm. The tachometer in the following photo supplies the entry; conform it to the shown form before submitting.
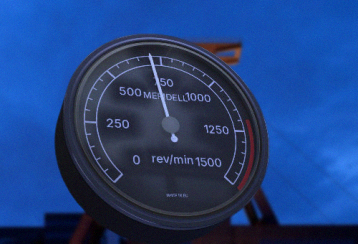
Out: 700rpm
